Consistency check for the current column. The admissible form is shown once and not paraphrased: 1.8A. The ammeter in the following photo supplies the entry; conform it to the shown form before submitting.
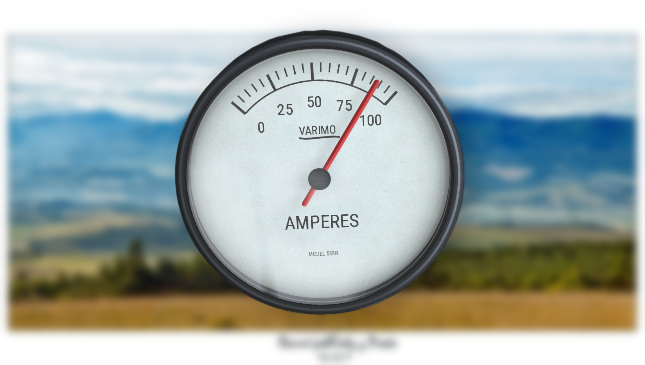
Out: 87.5A
